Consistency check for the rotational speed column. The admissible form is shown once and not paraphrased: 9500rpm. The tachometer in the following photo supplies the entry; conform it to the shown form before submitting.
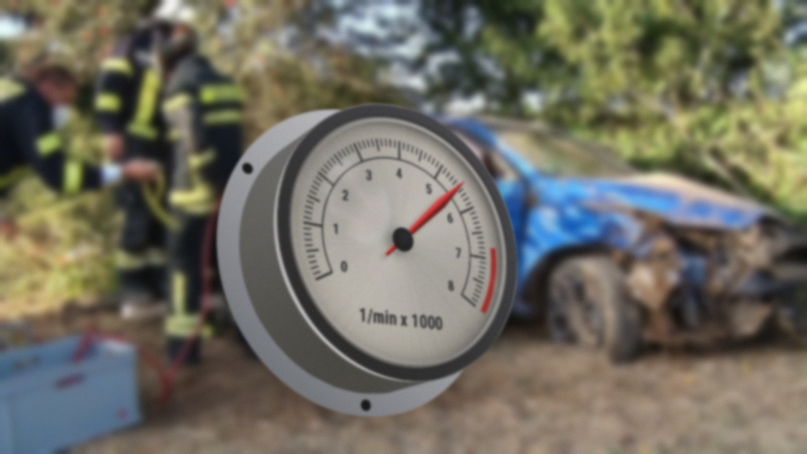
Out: 5500rpm
